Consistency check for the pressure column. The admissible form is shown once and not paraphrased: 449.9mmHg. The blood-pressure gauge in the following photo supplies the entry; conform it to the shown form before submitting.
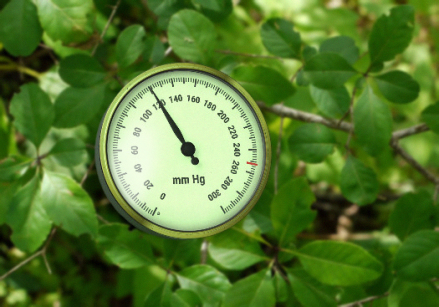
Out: 120mmHg
